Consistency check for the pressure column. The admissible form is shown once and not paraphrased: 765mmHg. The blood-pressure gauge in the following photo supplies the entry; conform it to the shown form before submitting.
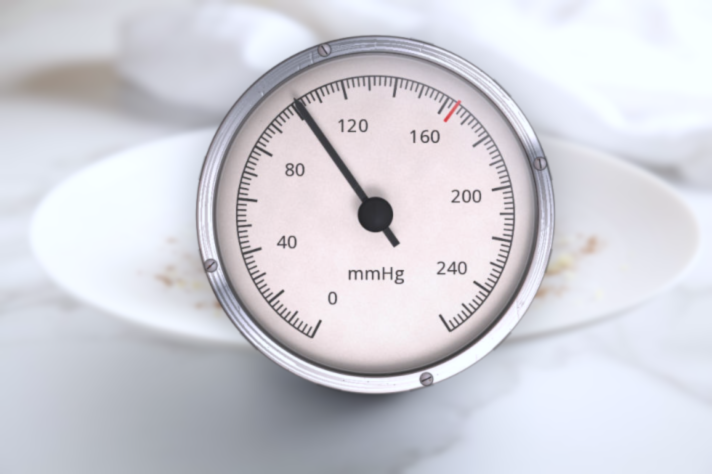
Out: 102mmHg
